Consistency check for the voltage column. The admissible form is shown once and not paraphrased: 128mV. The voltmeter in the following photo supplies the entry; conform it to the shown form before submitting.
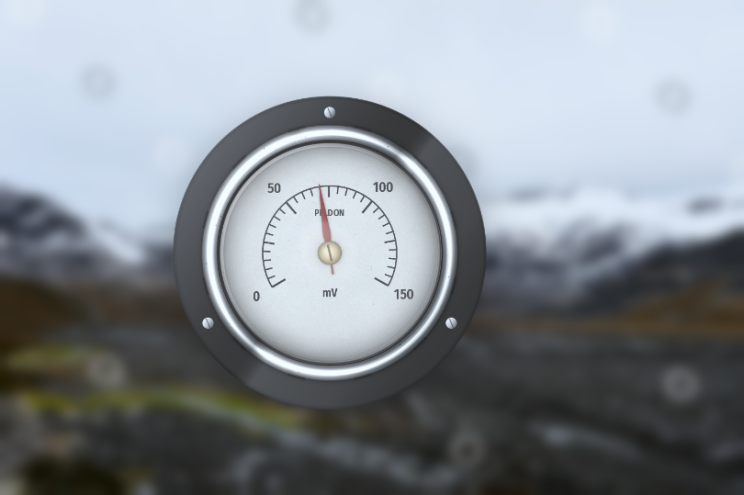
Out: 70mV
